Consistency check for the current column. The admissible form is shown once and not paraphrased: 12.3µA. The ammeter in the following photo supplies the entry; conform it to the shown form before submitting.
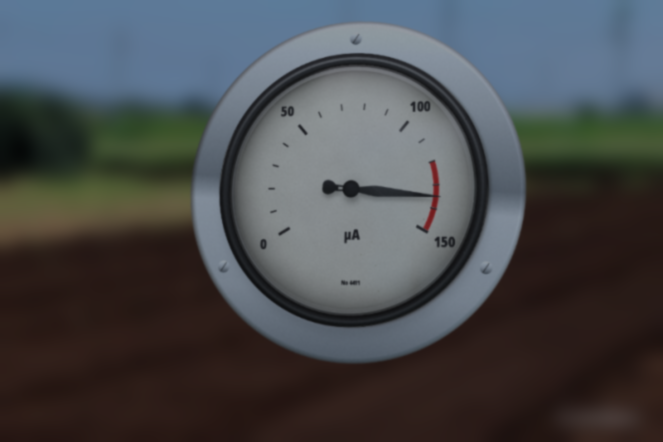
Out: 135µA
